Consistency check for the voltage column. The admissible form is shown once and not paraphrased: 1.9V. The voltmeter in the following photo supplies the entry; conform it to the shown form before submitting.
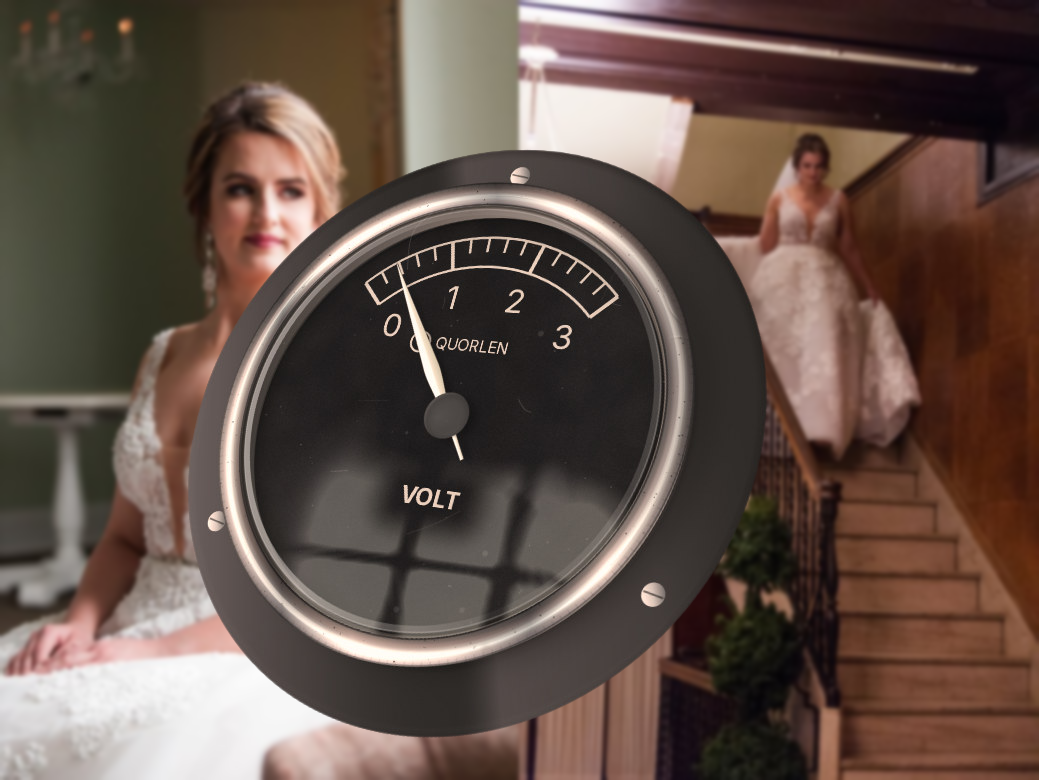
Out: 0.4V
